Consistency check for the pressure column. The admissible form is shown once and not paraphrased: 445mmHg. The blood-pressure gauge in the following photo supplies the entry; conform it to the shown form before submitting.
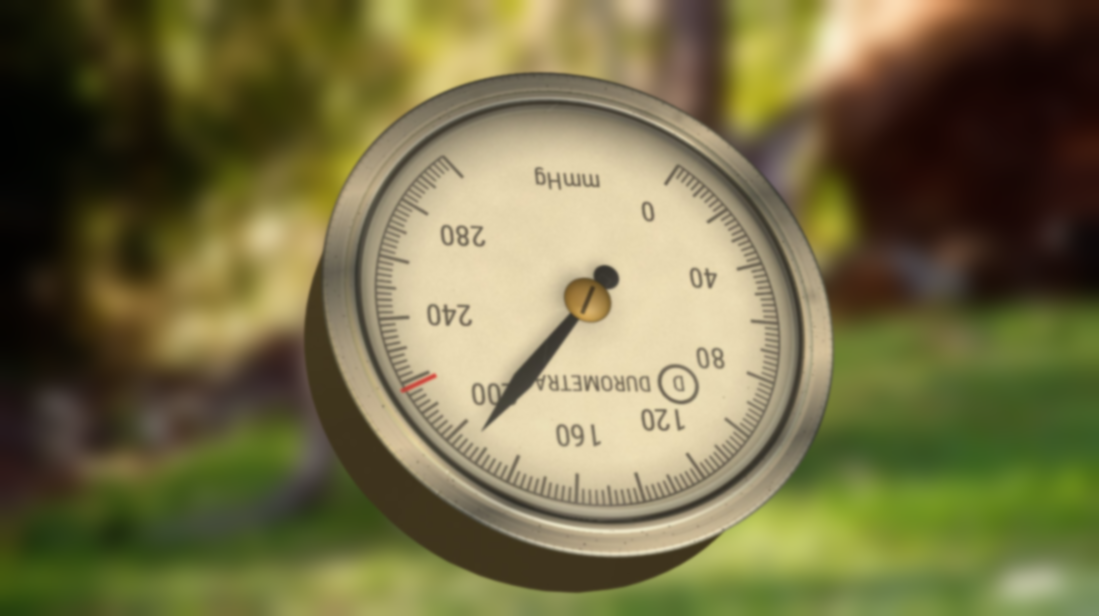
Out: 194mmHg
